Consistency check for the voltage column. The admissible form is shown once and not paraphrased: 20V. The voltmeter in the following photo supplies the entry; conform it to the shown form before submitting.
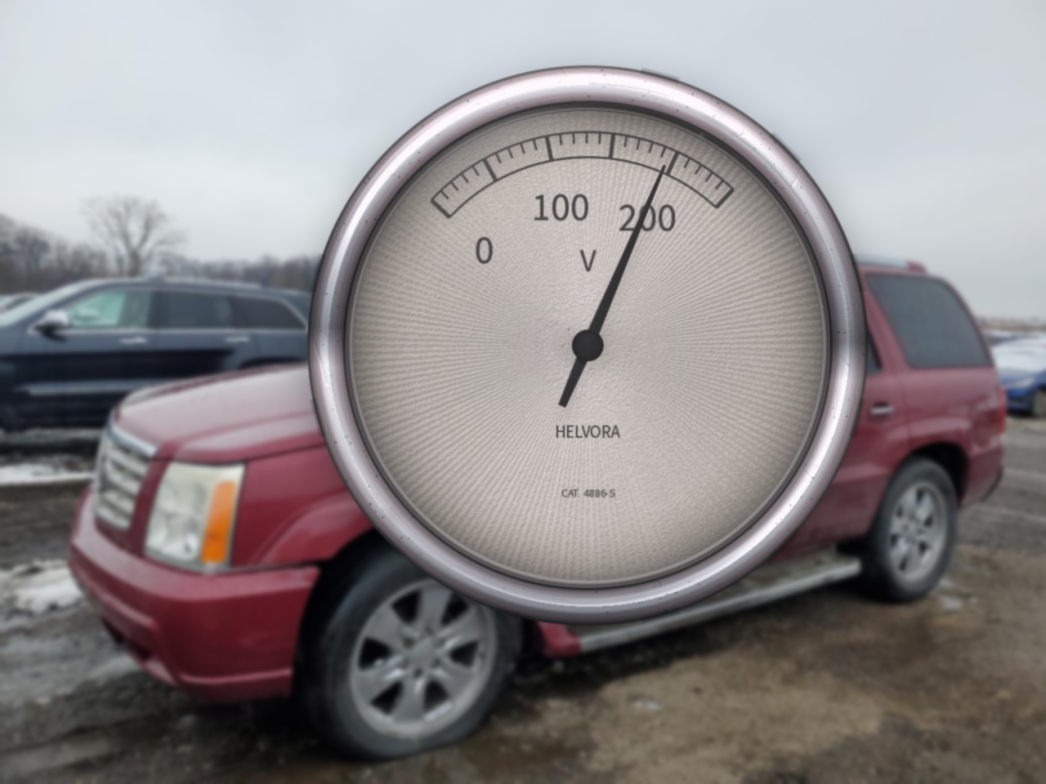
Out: 195V
